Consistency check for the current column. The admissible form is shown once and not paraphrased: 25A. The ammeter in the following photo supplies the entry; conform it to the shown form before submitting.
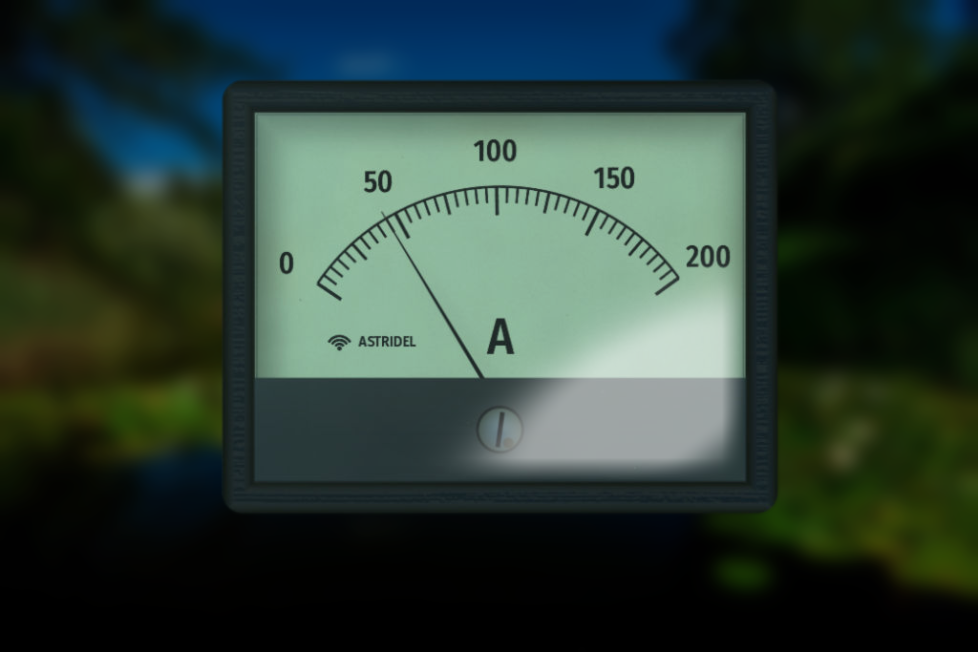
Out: 45A
